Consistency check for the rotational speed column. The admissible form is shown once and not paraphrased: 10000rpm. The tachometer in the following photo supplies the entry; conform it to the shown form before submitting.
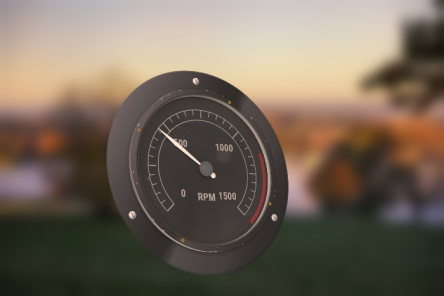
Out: 450rpm
